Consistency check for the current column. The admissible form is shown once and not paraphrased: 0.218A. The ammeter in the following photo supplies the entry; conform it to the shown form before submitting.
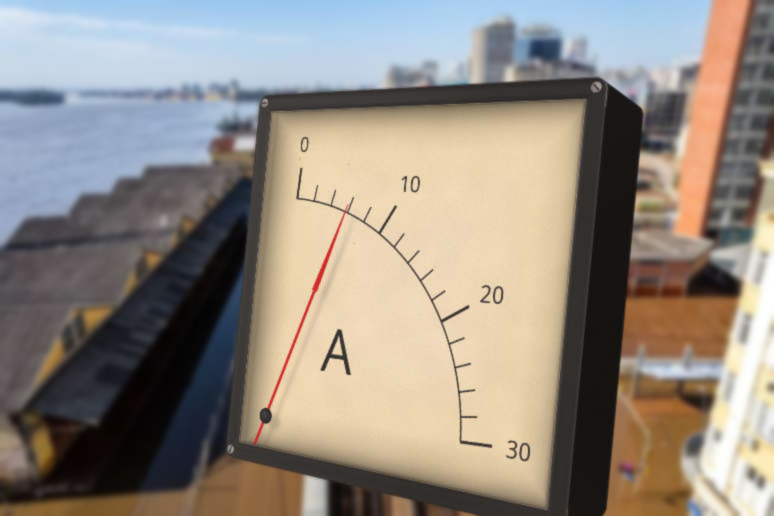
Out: 6A
